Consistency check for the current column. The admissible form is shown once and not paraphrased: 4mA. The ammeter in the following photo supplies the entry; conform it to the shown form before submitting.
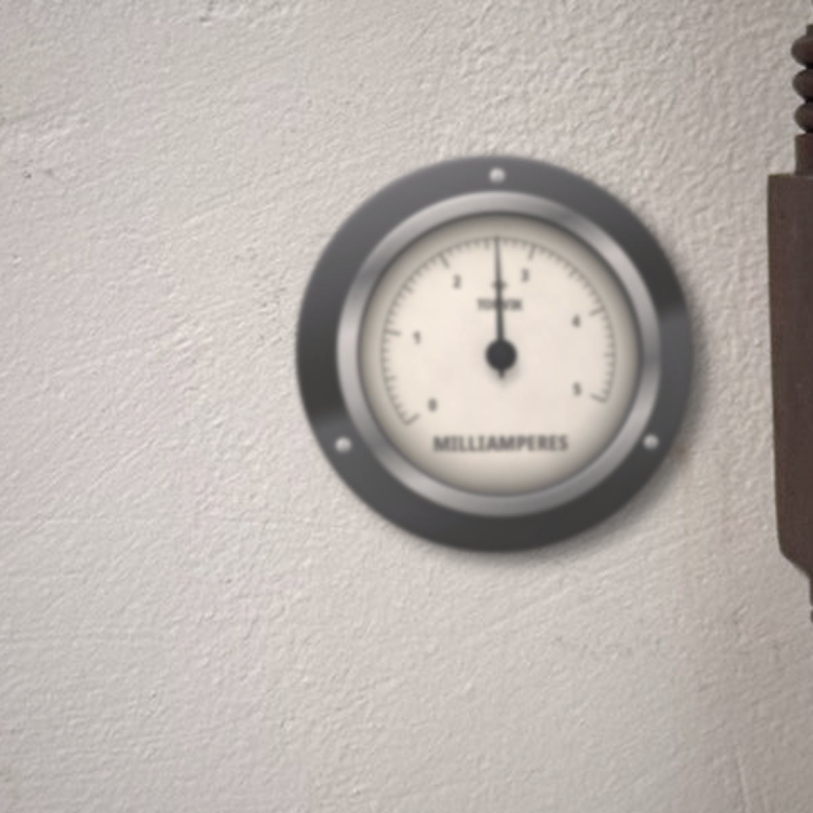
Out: 2.6mA
